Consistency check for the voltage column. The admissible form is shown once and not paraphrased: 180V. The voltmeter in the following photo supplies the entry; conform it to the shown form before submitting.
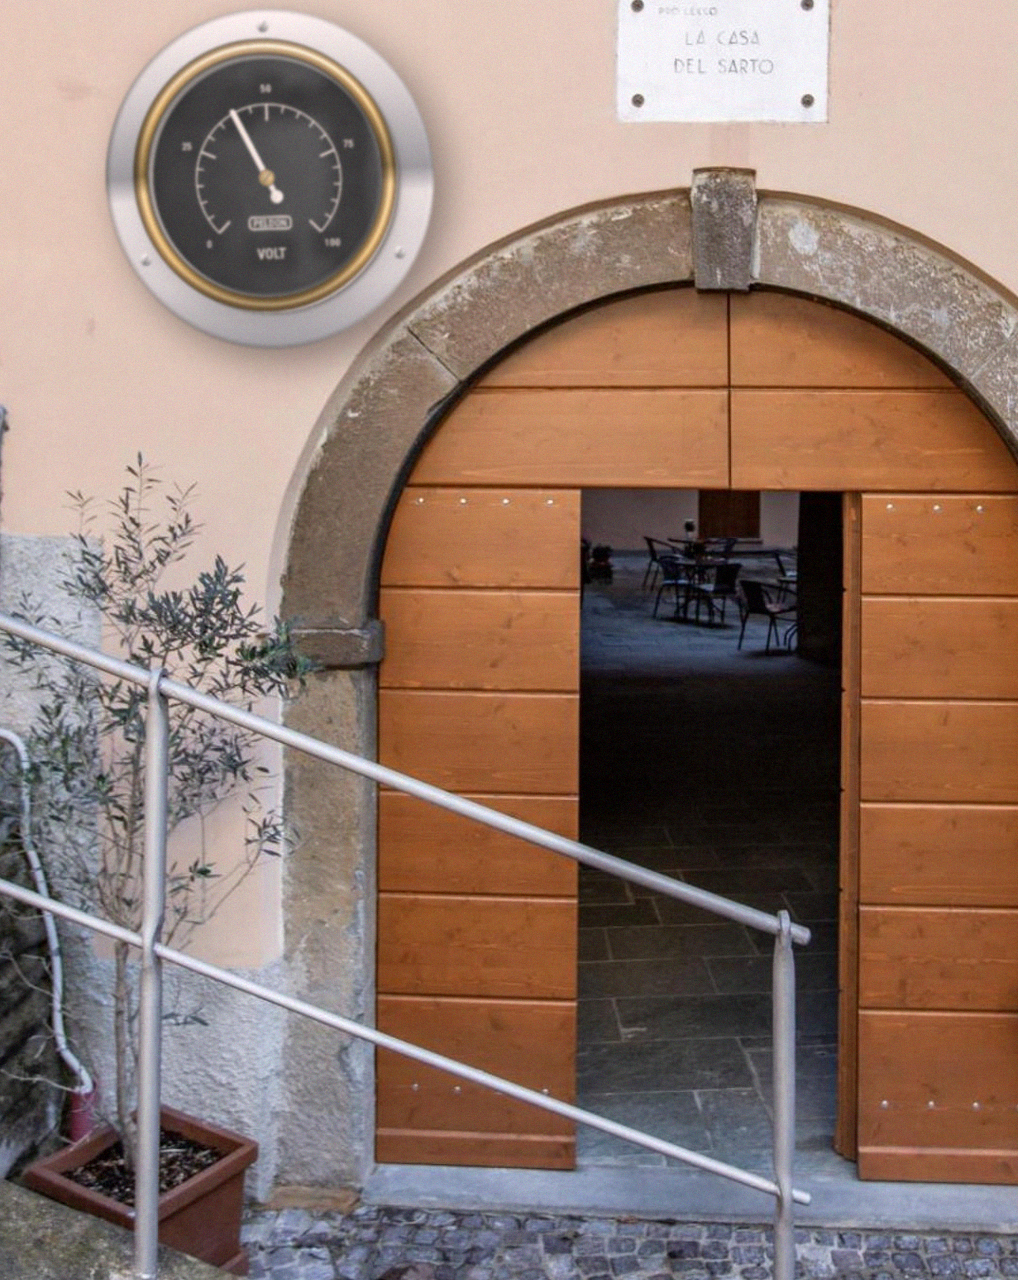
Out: 40V
